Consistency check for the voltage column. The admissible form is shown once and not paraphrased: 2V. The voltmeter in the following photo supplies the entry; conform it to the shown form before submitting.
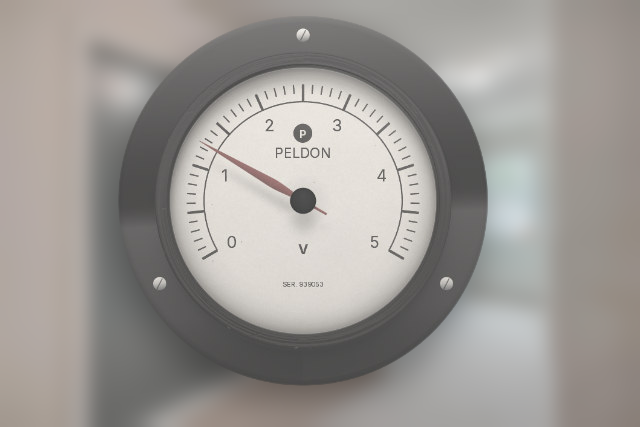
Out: 1.25V
